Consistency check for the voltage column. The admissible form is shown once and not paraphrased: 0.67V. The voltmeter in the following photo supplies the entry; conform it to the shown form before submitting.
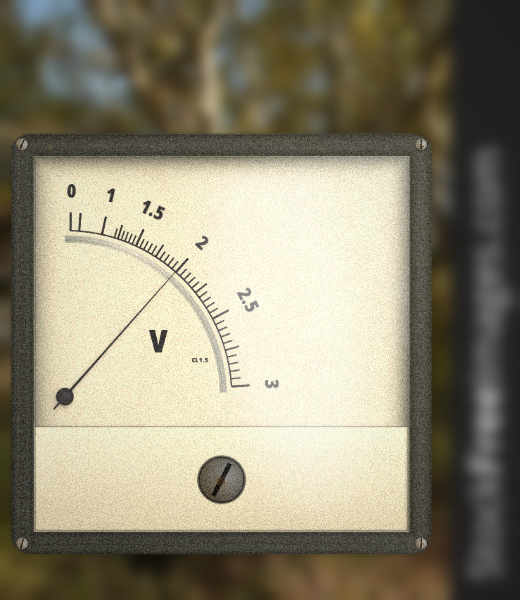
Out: 2V
